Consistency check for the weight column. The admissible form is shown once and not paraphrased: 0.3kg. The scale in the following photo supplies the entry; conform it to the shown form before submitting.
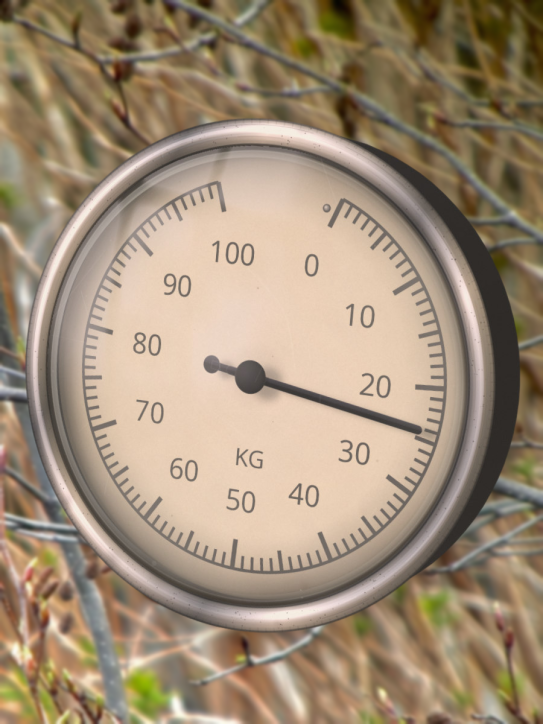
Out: 24kg
